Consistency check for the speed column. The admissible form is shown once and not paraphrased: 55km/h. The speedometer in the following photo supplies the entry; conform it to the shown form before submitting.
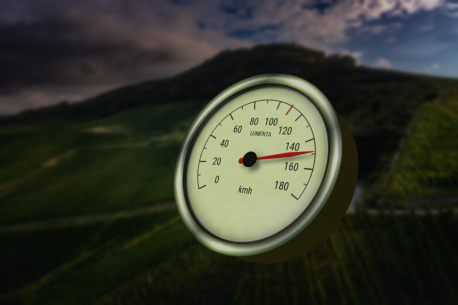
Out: 150km/h
